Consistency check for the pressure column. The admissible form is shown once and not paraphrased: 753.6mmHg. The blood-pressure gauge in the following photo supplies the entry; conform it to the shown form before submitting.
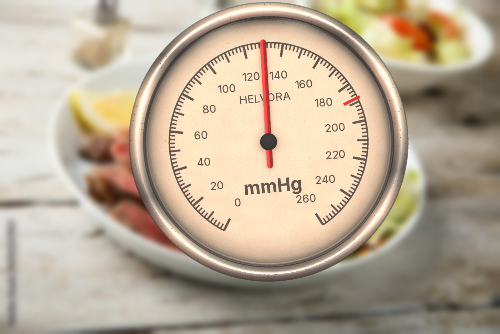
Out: 130mmHg
